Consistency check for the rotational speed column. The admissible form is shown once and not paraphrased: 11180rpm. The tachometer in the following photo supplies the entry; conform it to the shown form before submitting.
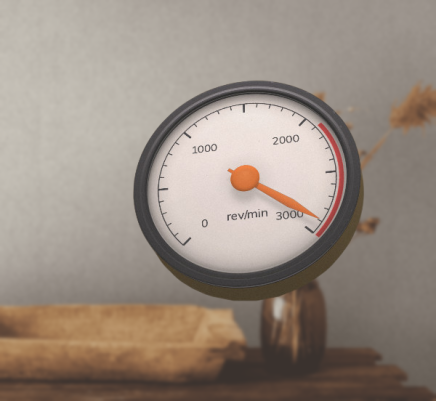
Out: 2900rpm
